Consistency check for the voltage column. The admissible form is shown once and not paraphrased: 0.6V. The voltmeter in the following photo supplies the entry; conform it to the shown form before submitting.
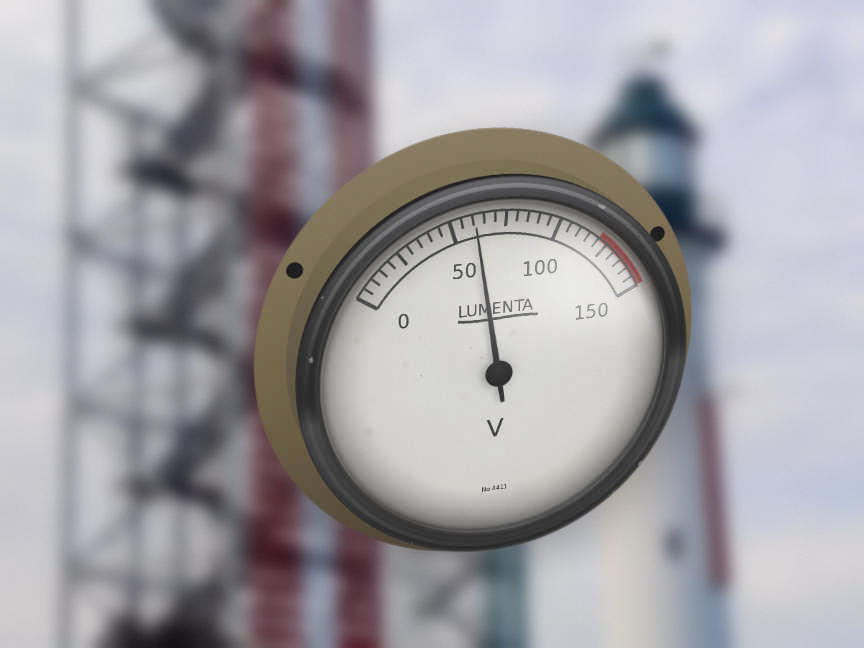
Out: 60V
